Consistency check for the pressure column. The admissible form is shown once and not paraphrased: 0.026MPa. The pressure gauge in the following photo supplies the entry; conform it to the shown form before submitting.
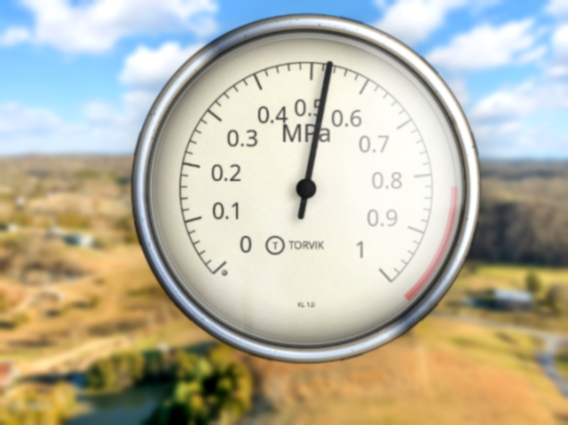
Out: 0.53MPa
